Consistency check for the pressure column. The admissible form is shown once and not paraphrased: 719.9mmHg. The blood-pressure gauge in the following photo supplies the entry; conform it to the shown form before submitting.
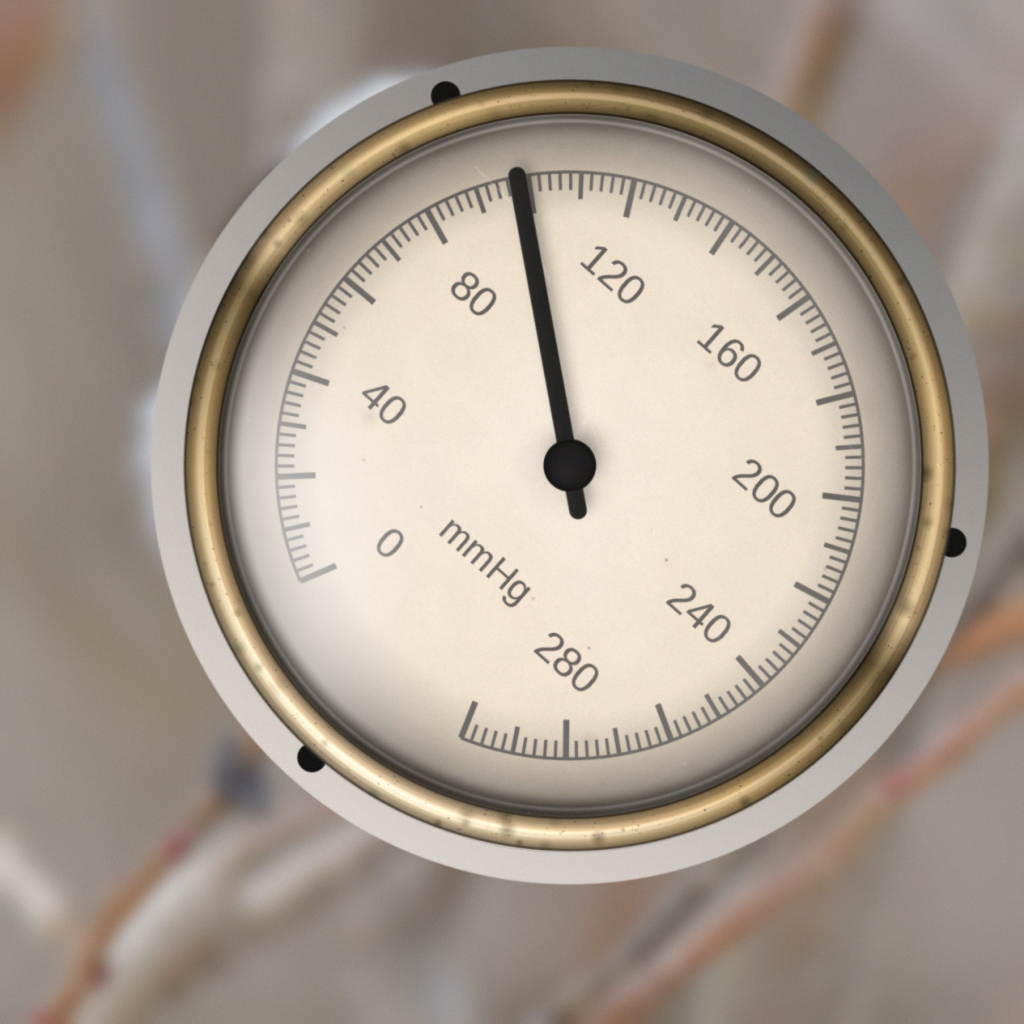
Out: 98mmHg
